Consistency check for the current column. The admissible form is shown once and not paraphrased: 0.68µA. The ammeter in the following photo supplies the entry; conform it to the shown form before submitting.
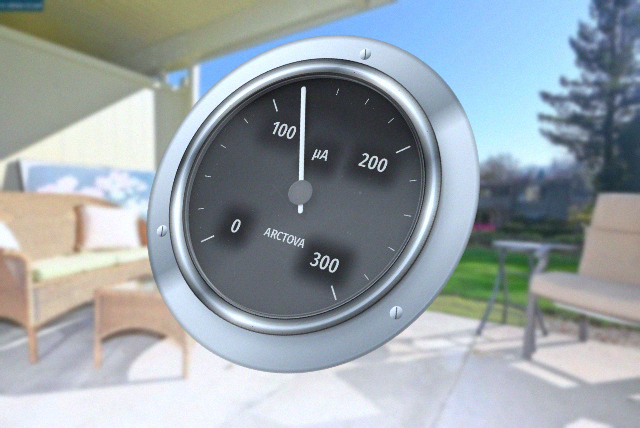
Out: 120µA
